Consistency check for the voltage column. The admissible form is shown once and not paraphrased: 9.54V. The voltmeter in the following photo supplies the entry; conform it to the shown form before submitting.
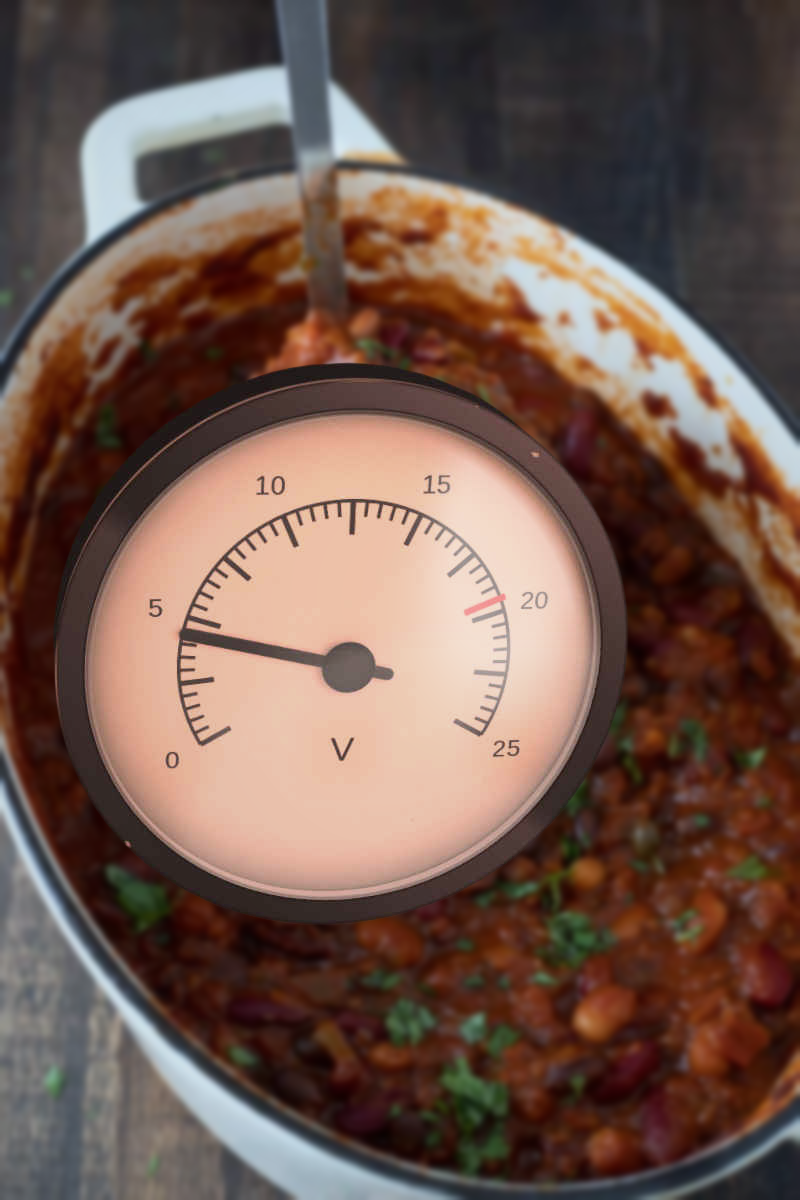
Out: 4.5V
